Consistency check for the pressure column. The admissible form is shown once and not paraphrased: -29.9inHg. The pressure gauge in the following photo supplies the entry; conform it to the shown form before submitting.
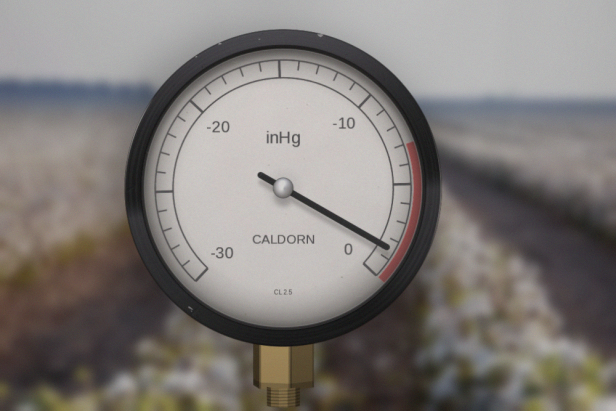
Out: -1.5inHg
